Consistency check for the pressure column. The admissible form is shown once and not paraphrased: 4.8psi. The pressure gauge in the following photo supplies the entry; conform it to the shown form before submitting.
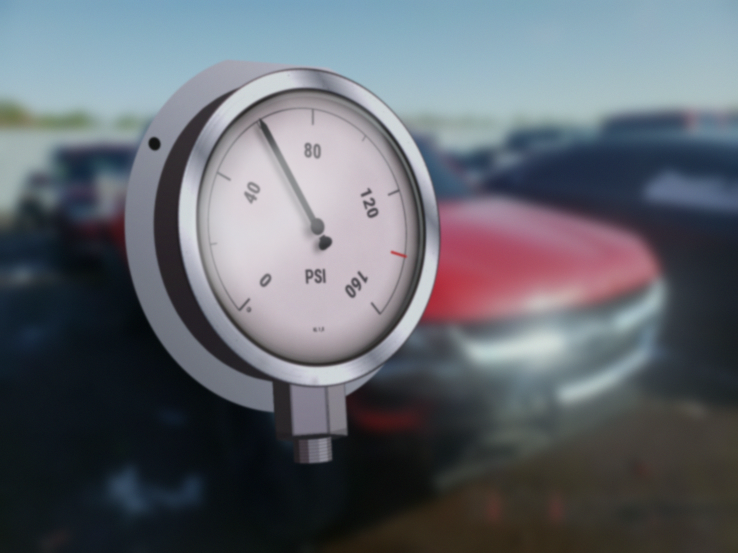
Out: 60psi
